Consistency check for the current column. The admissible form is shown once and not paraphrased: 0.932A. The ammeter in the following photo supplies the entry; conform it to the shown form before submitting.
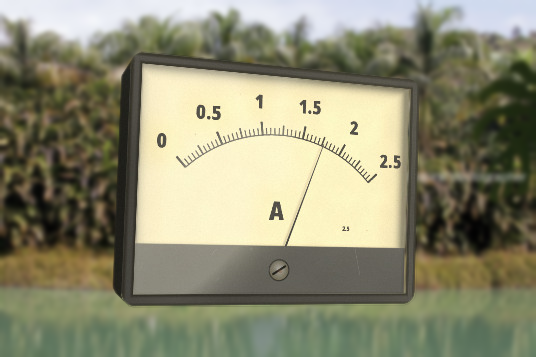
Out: 1.75A
